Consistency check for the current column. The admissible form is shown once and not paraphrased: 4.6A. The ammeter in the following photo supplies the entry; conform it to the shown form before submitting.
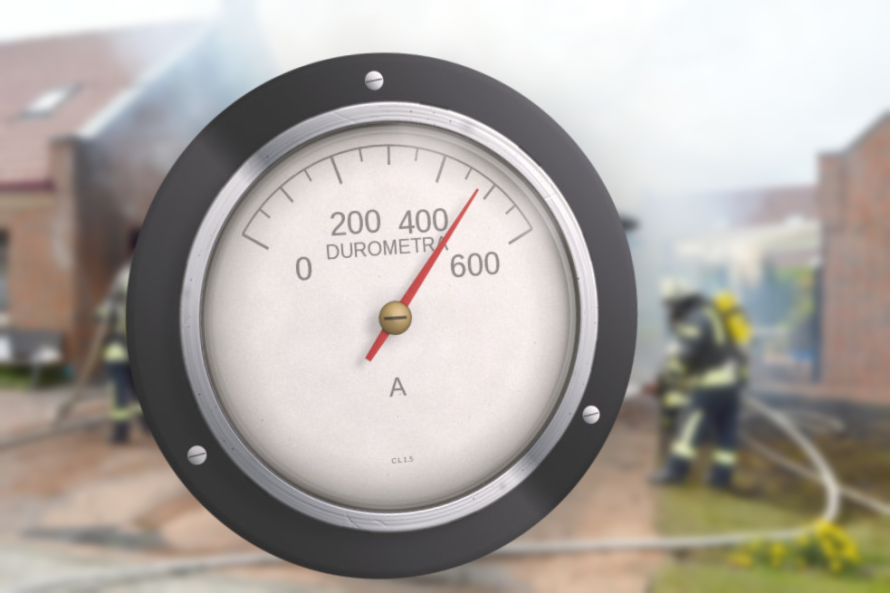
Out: 475A
